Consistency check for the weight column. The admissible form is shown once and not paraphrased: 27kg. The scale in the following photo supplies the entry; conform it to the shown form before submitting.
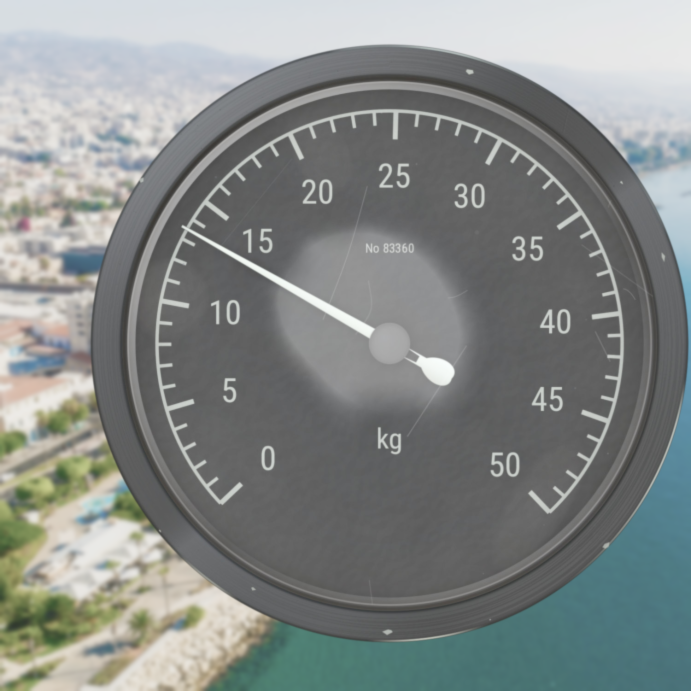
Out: 13.5kg
